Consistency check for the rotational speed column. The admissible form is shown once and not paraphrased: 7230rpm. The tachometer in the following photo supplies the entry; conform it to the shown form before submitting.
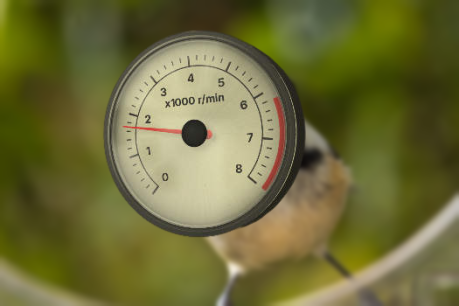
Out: 1700rpm
